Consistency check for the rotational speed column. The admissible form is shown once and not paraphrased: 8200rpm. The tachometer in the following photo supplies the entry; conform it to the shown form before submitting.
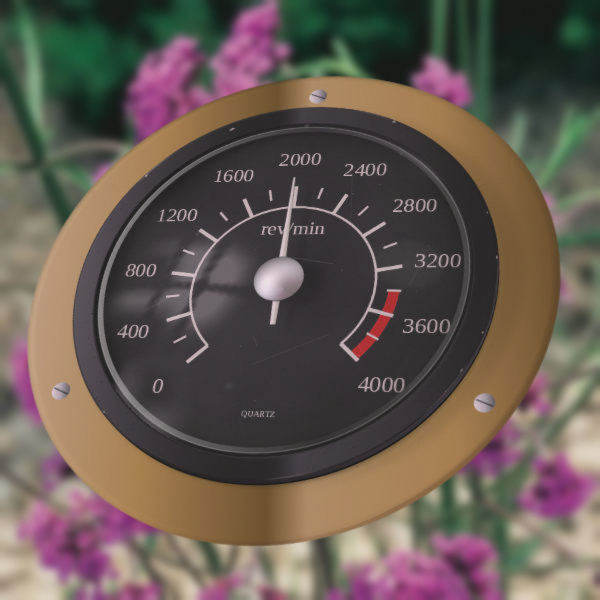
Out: 2000rpm
